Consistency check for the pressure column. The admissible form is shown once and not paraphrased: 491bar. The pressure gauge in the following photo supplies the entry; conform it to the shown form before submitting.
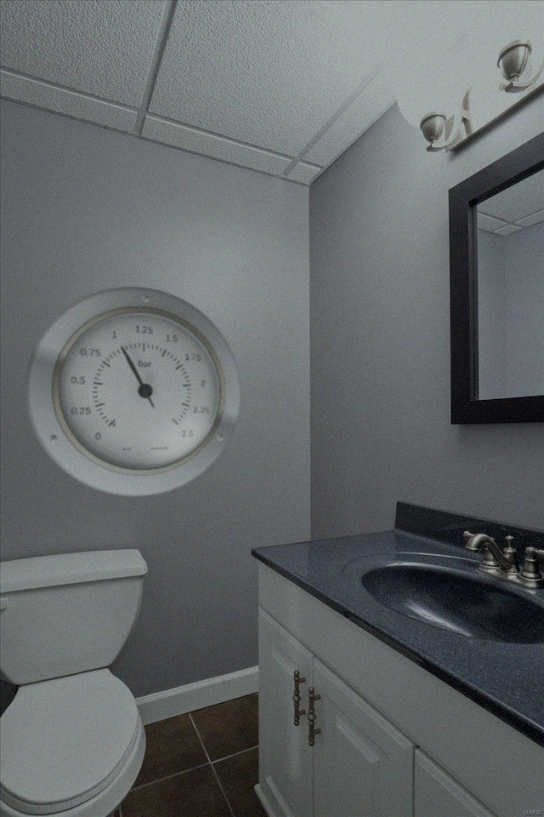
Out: 1bar
